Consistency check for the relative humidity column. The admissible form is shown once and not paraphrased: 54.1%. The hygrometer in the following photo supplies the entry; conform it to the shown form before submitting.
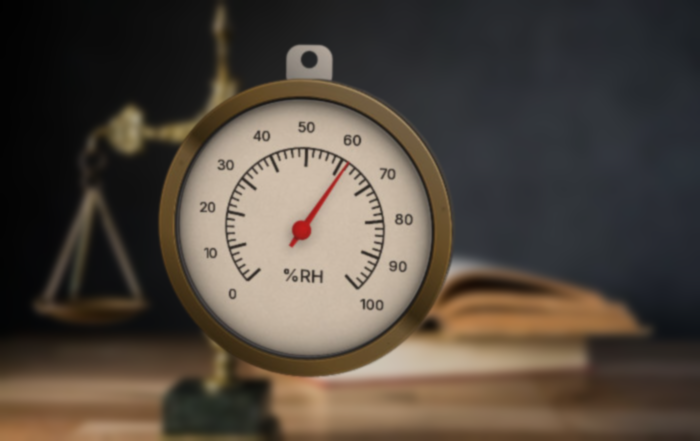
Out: 62%
